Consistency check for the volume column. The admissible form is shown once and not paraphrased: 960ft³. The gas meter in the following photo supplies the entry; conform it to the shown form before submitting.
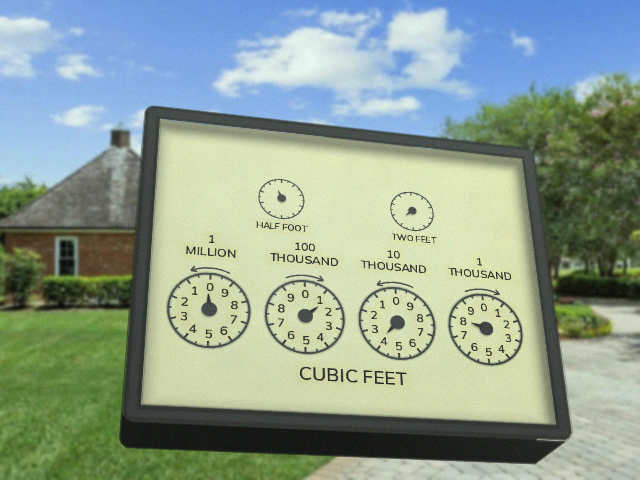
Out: 13800ft³
